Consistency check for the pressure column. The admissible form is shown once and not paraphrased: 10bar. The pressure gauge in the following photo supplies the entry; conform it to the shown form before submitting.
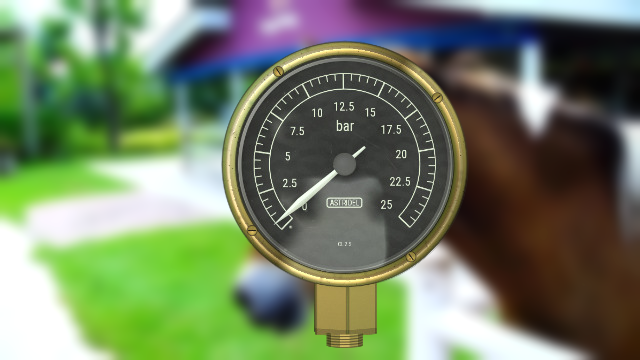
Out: 0.5bar
